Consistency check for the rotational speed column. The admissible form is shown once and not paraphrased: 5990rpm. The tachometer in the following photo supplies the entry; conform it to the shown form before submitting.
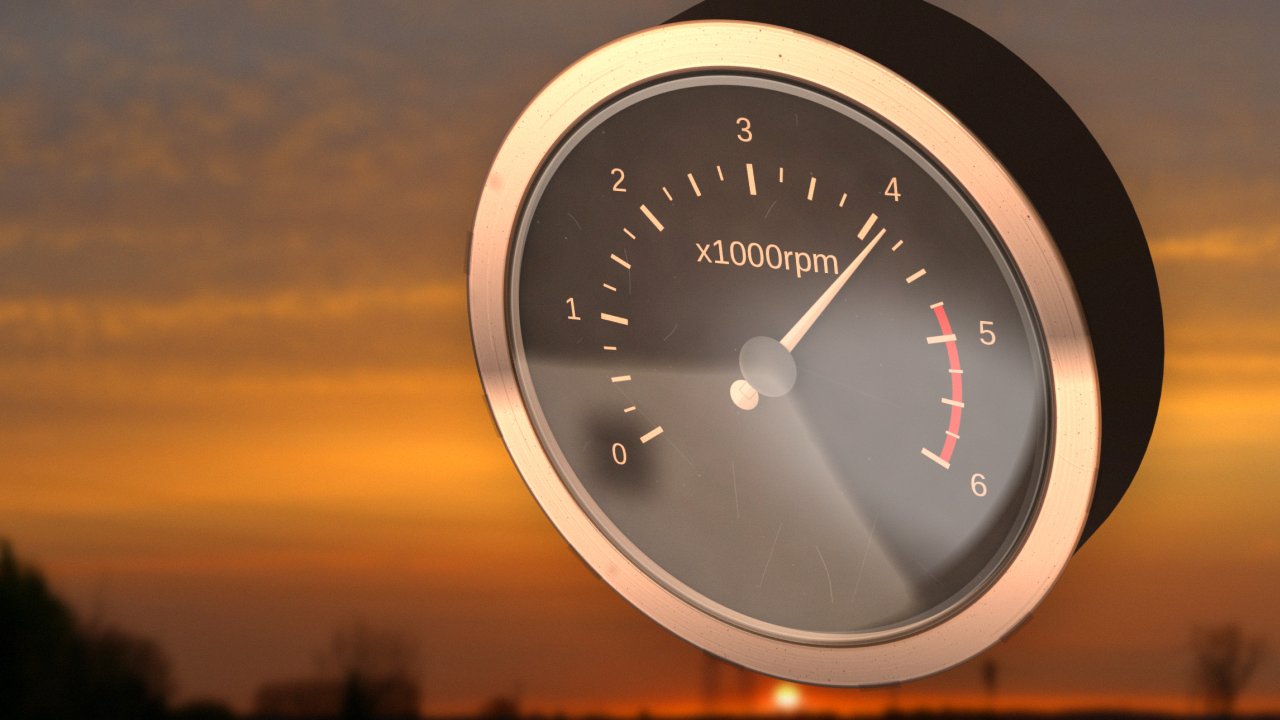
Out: 4125rpm
